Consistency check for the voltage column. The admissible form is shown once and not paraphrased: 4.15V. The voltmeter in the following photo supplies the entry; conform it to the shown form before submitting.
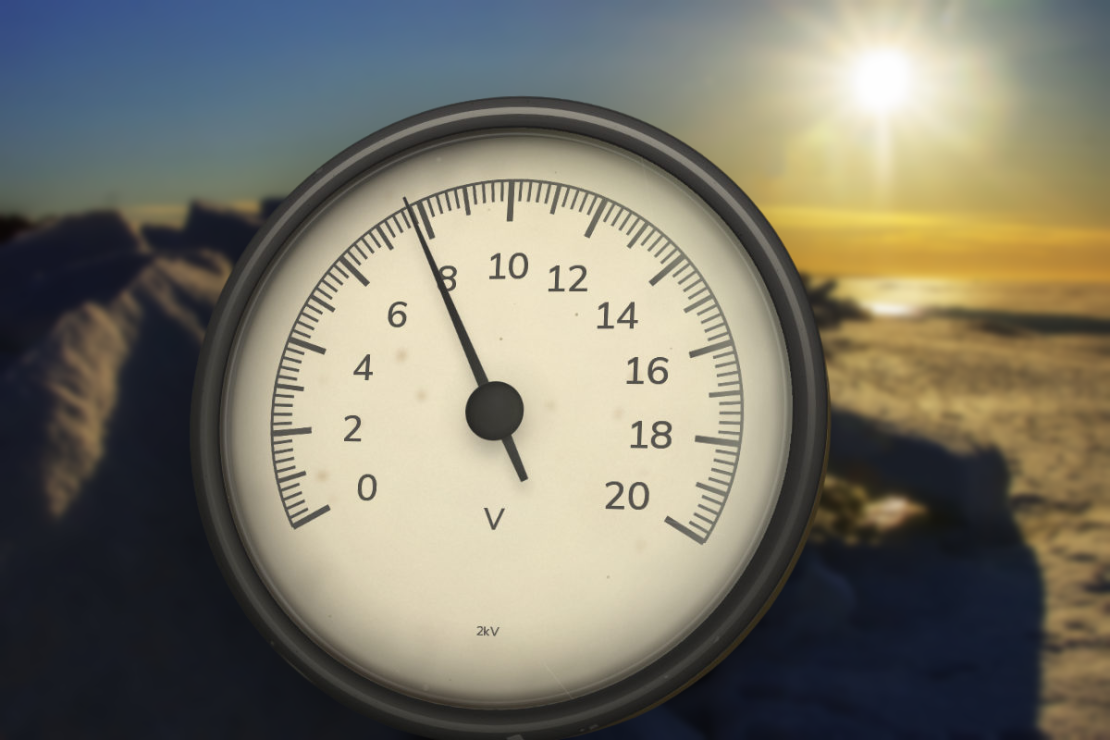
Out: 7.8V
